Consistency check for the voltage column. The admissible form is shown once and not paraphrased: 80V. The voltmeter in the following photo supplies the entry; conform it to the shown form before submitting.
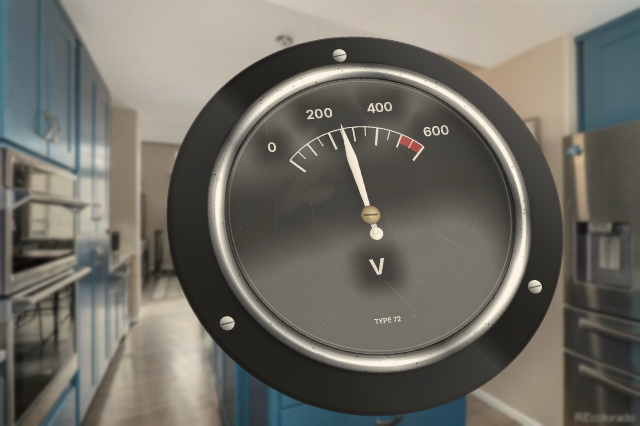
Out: 250V
